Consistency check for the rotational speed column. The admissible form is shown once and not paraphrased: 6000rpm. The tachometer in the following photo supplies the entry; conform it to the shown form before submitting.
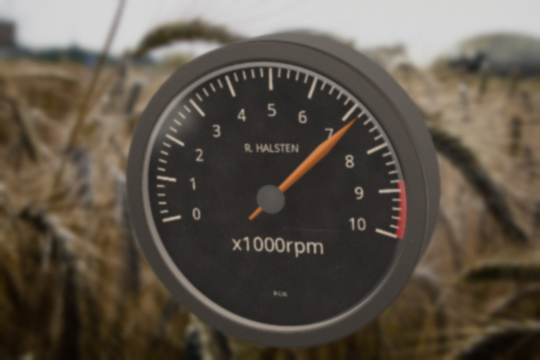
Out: 7200rpm
